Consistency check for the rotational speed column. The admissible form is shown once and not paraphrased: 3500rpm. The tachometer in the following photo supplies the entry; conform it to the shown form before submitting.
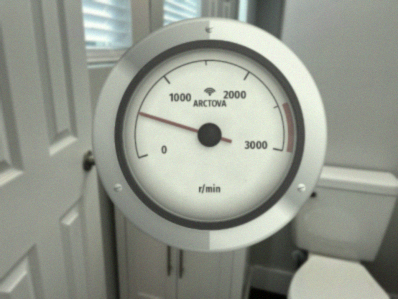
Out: 500rpm
